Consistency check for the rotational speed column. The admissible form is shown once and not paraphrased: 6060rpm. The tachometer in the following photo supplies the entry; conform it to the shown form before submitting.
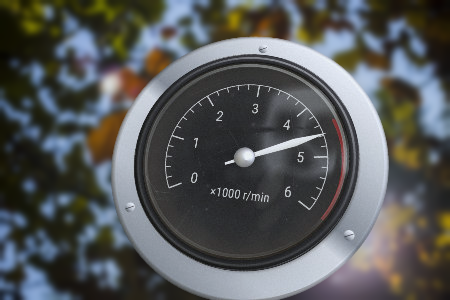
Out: 4600rpm
